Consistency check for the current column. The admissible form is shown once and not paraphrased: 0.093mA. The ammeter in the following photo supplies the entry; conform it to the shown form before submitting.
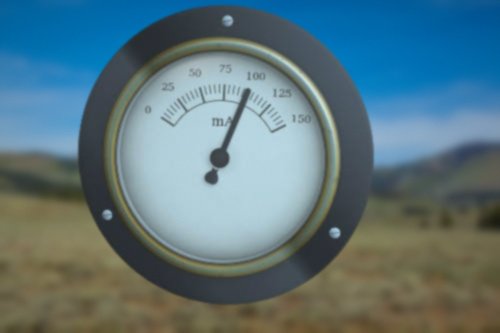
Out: 100mA
